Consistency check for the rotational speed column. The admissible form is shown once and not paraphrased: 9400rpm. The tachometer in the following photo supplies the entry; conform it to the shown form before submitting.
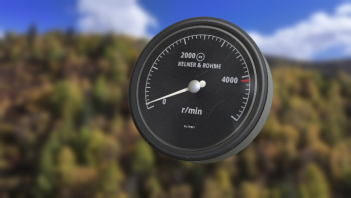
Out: 100rpm
